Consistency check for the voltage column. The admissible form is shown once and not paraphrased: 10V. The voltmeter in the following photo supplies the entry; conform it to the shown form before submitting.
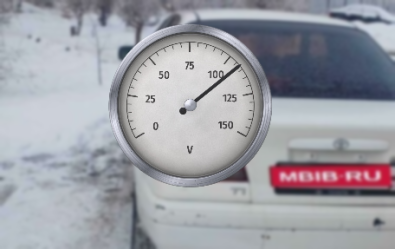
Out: 107.5V
